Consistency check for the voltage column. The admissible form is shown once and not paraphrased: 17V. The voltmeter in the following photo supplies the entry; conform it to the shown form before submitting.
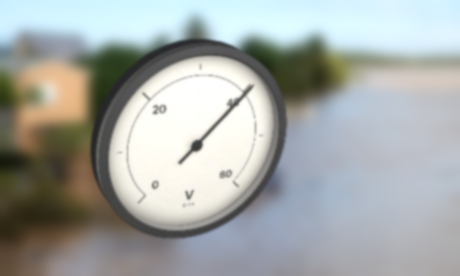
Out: 40V
